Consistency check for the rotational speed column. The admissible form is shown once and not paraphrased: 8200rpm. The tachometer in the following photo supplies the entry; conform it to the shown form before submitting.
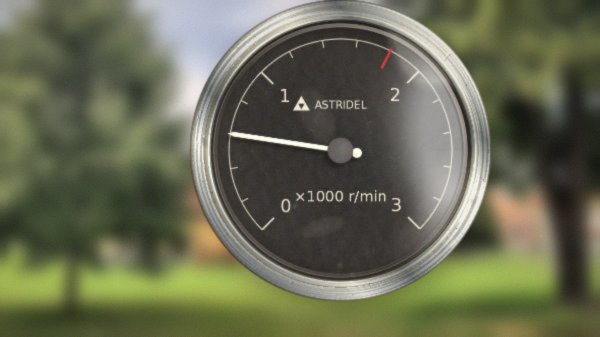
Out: 600rpm
